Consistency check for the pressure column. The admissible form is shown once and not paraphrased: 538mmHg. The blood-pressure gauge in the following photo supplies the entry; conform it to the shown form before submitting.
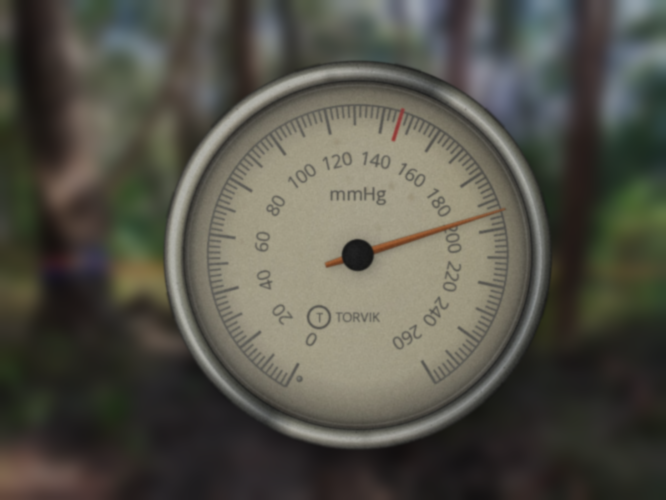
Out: 194mmHg
